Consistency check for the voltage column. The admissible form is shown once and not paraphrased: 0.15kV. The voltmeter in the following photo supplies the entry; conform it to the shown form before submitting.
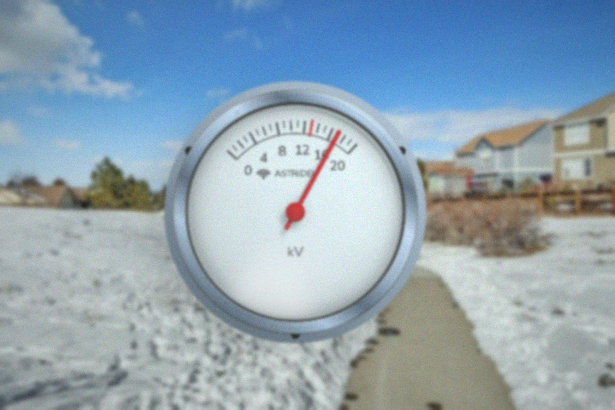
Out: 17kV
